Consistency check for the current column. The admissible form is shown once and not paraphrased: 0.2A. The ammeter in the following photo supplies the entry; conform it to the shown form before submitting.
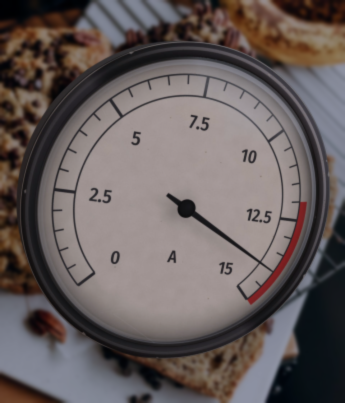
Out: 14A
